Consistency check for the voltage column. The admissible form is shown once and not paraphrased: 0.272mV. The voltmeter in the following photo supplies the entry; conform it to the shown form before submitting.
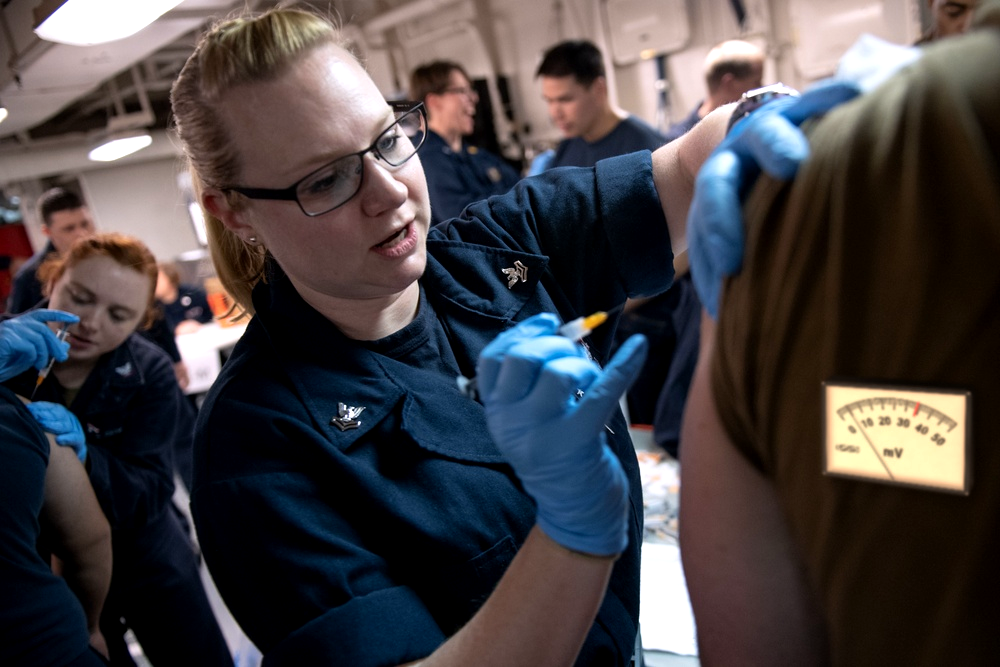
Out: 5mV
